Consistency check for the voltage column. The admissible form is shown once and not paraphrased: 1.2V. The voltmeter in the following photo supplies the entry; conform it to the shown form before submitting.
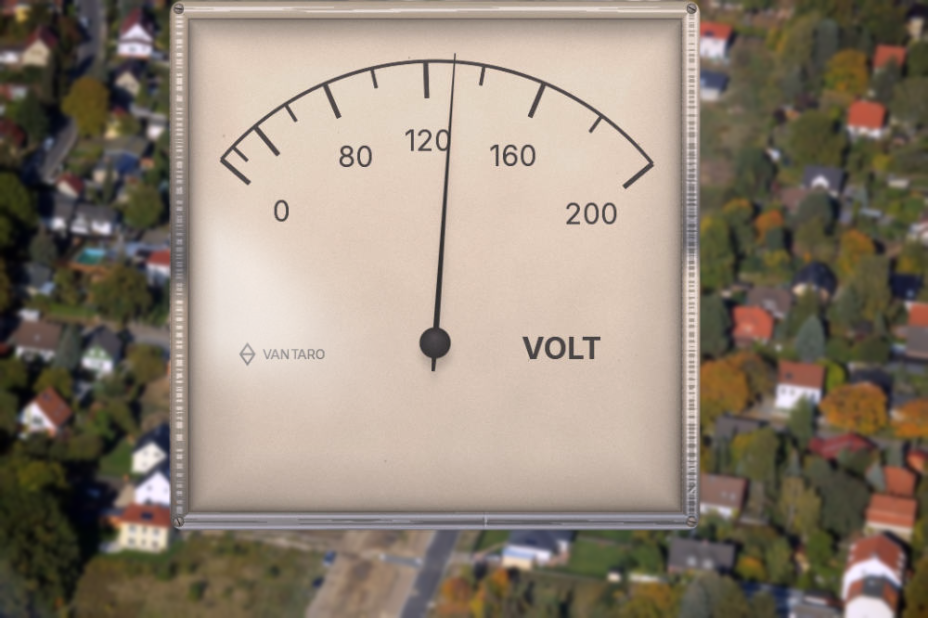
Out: 130V
